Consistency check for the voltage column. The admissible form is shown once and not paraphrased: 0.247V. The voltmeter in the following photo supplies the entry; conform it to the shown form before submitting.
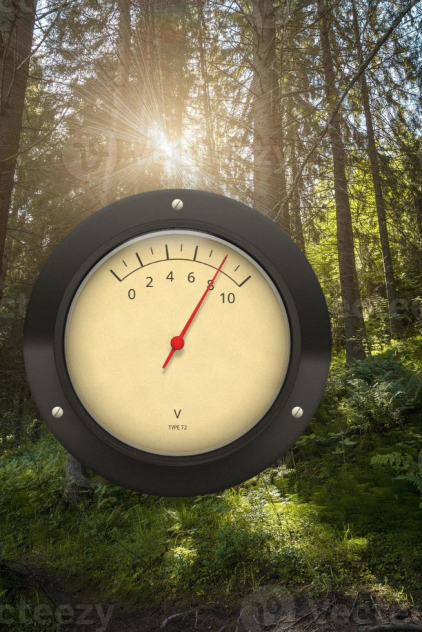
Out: 8V
